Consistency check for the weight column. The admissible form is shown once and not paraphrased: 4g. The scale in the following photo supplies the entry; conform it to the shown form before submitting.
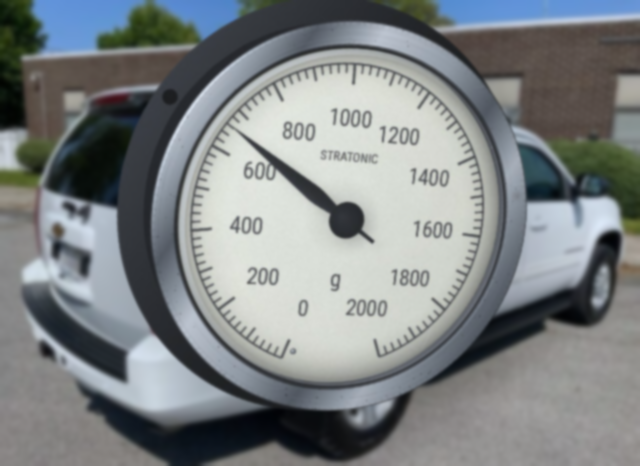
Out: 660g
